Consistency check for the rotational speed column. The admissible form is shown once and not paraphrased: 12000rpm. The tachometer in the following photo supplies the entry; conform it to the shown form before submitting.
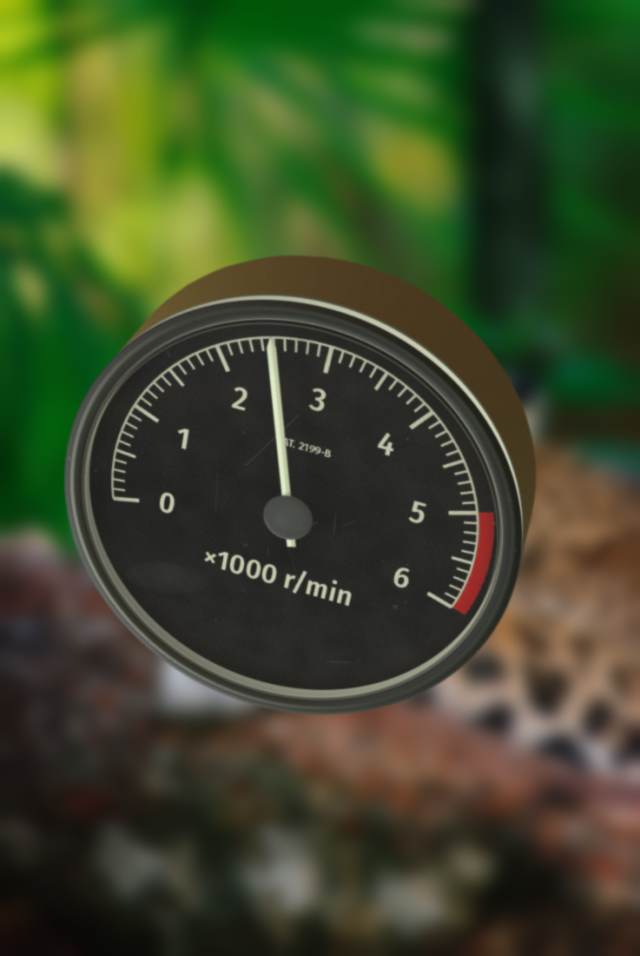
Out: 2500rpm
